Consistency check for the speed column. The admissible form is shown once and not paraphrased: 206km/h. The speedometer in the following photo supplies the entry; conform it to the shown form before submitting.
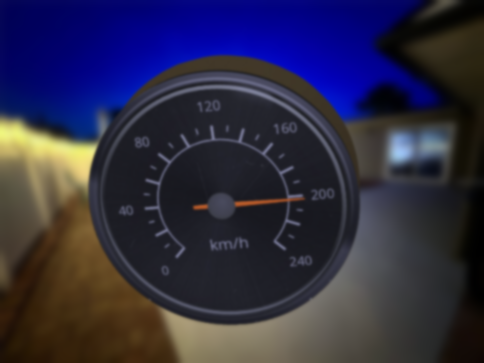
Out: 200km/h
